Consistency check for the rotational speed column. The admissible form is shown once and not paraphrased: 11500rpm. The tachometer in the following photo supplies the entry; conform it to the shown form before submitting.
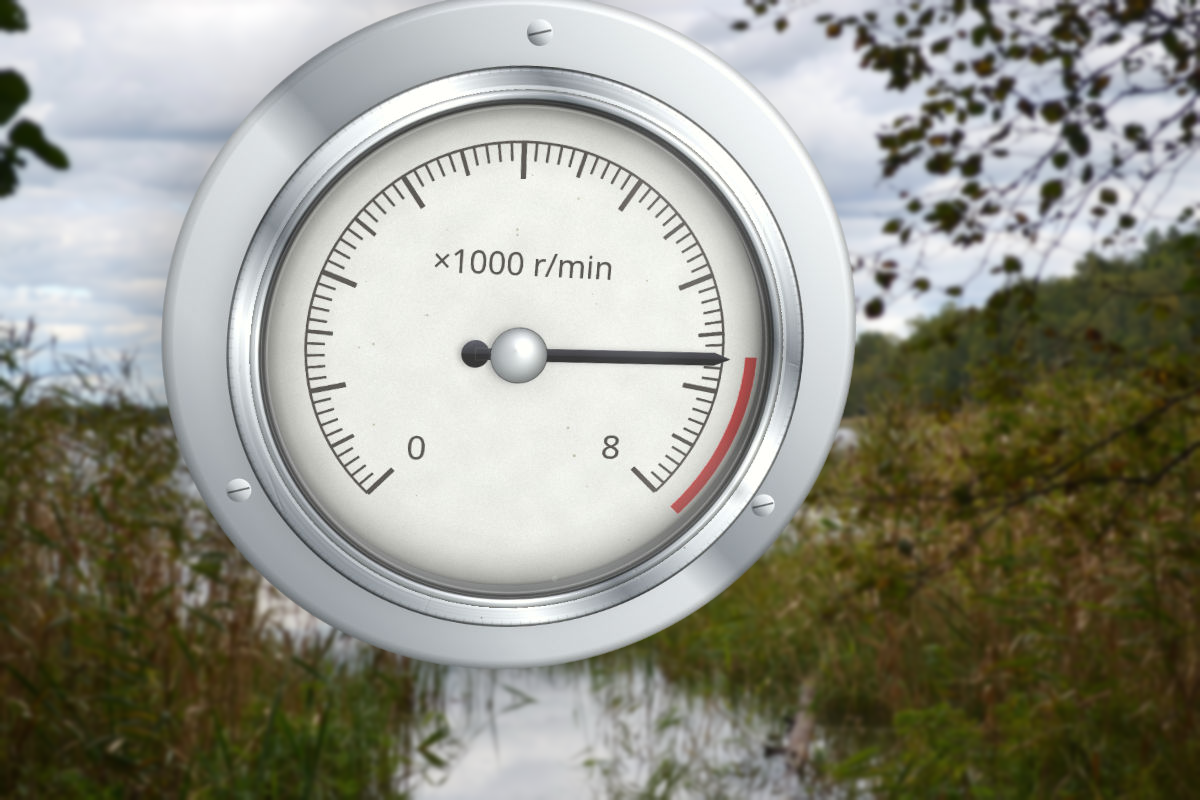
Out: 6700rpm
